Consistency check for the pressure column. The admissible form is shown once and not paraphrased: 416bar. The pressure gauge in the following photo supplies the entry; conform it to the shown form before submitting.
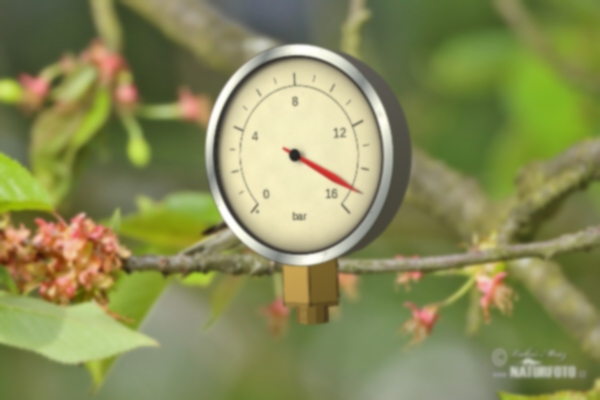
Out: 15bar
